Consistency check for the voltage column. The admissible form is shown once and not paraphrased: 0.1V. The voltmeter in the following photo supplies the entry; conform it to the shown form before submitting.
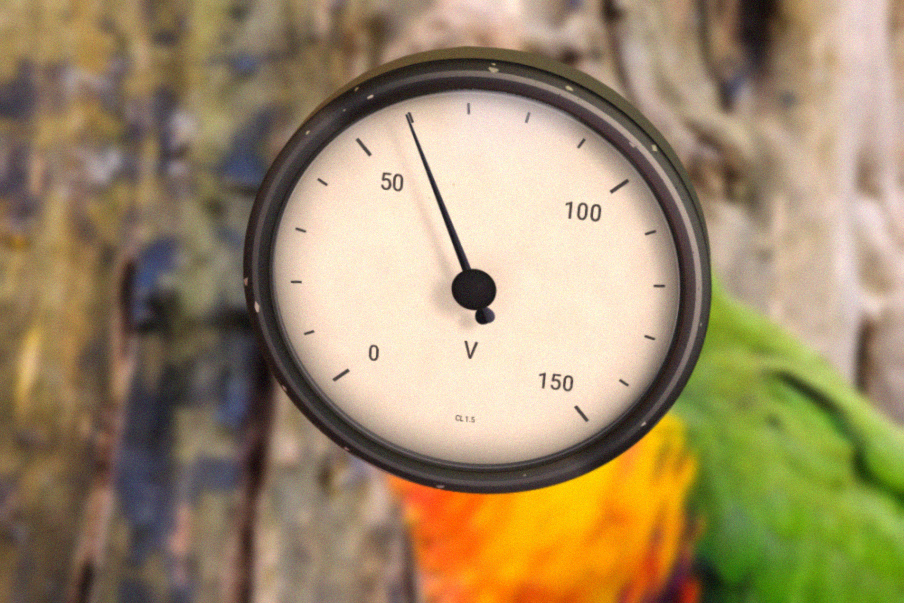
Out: 60V
